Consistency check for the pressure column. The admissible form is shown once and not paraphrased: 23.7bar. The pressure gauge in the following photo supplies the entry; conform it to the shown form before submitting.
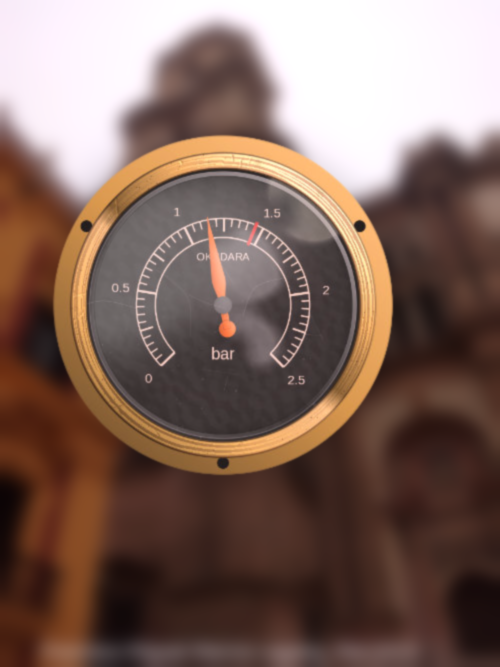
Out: 1.15bar
